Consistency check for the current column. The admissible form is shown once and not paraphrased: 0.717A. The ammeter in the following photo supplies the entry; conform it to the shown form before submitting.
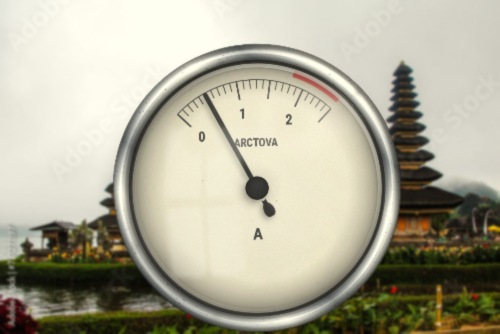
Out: 0.5A
